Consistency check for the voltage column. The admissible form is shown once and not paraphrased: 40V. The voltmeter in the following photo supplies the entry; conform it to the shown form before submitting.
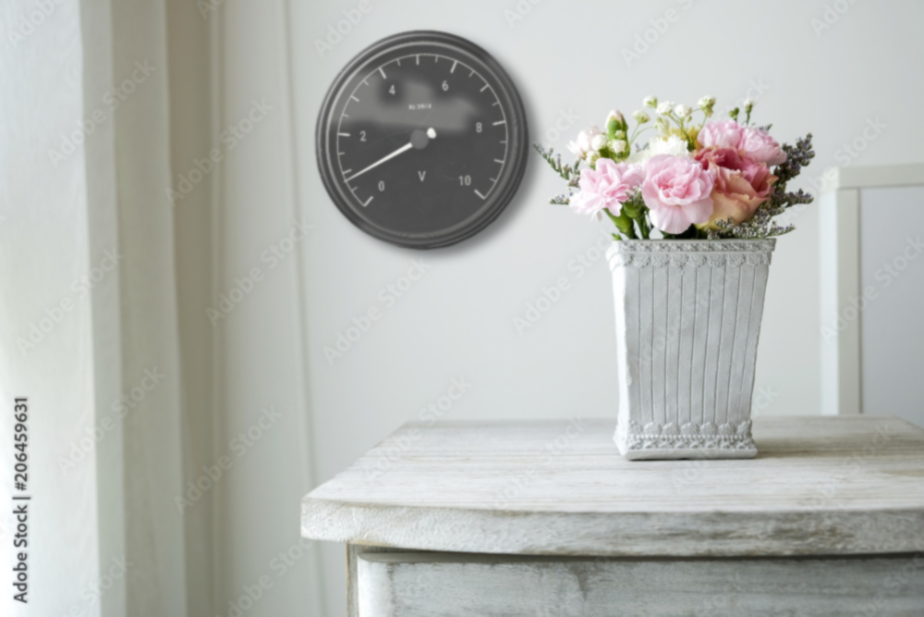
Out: 0.75V
